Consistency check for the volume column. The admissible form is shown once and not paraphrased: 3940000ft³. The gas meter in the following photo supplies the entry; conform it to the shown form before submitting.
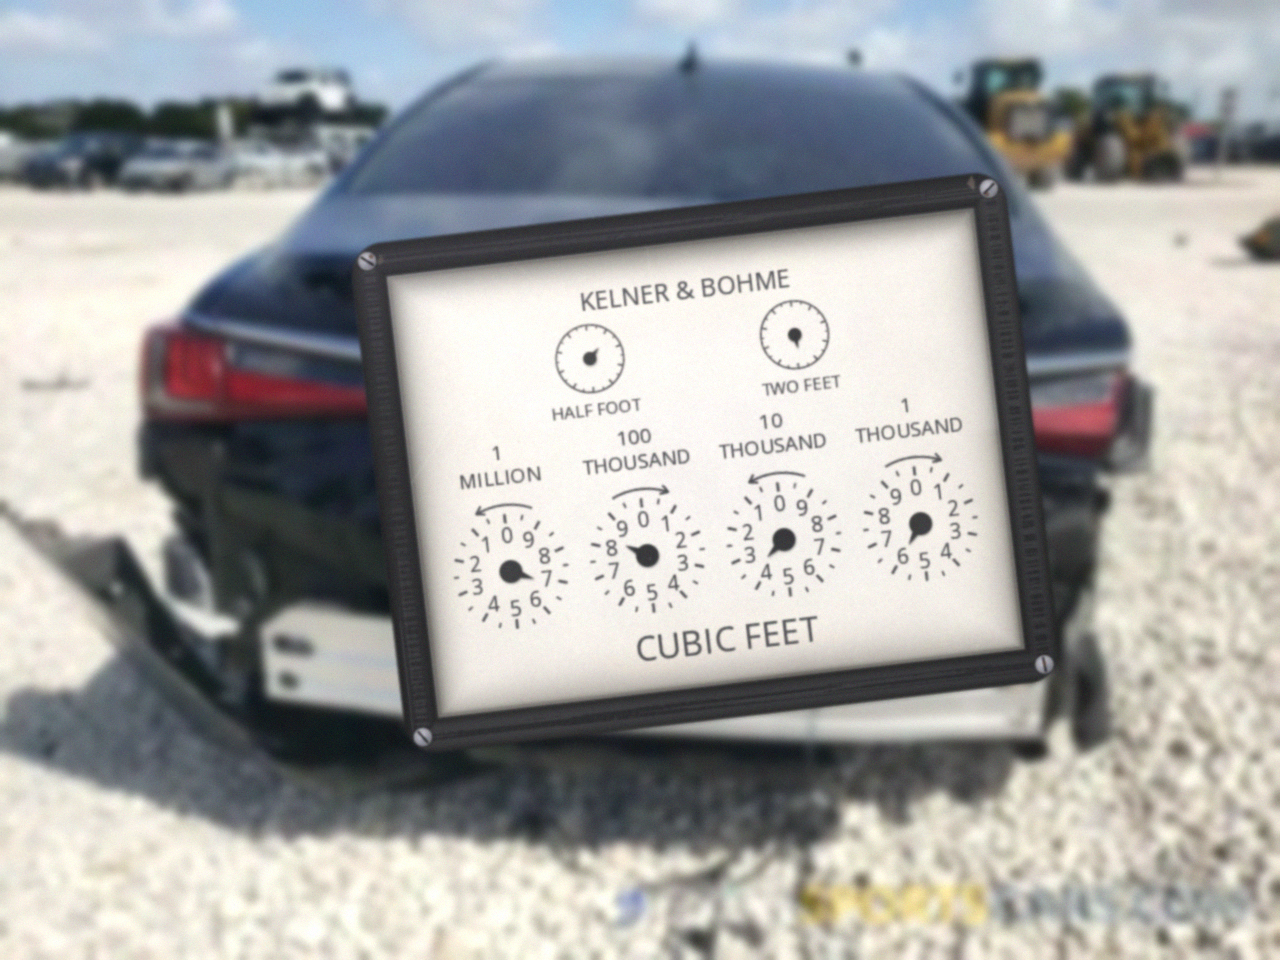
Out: 683600ft³
